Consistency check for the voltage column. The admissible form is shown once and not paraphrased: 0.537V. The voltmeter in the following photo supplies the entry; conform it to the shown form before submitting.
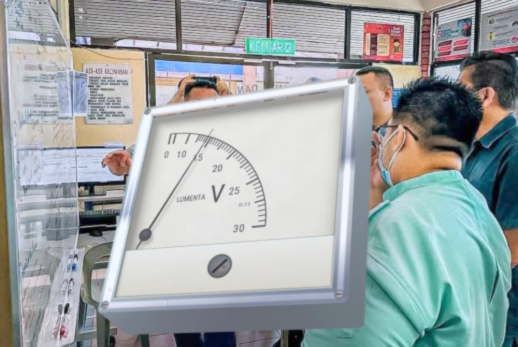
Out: 15V
